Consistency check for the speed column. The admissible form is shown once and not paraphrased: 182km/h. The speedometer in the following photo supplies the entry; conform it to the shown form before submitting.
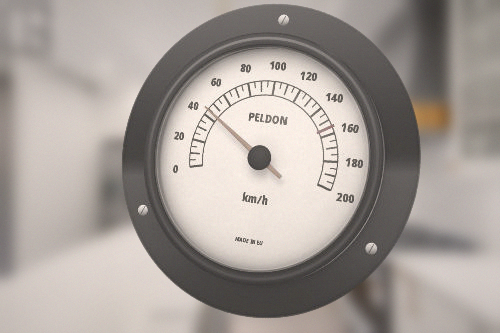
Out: 45km/h
